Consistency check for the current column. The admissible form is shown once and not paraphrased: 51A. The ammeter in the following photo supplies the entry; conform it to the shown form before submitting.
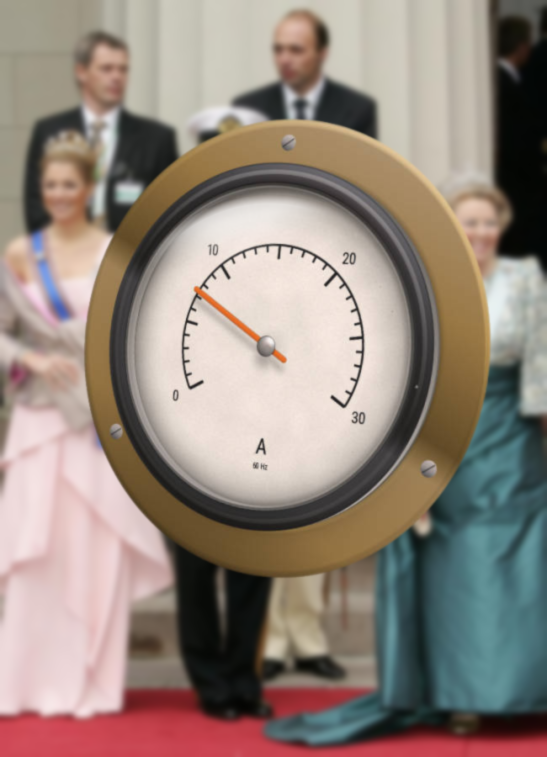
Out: 7.5A
